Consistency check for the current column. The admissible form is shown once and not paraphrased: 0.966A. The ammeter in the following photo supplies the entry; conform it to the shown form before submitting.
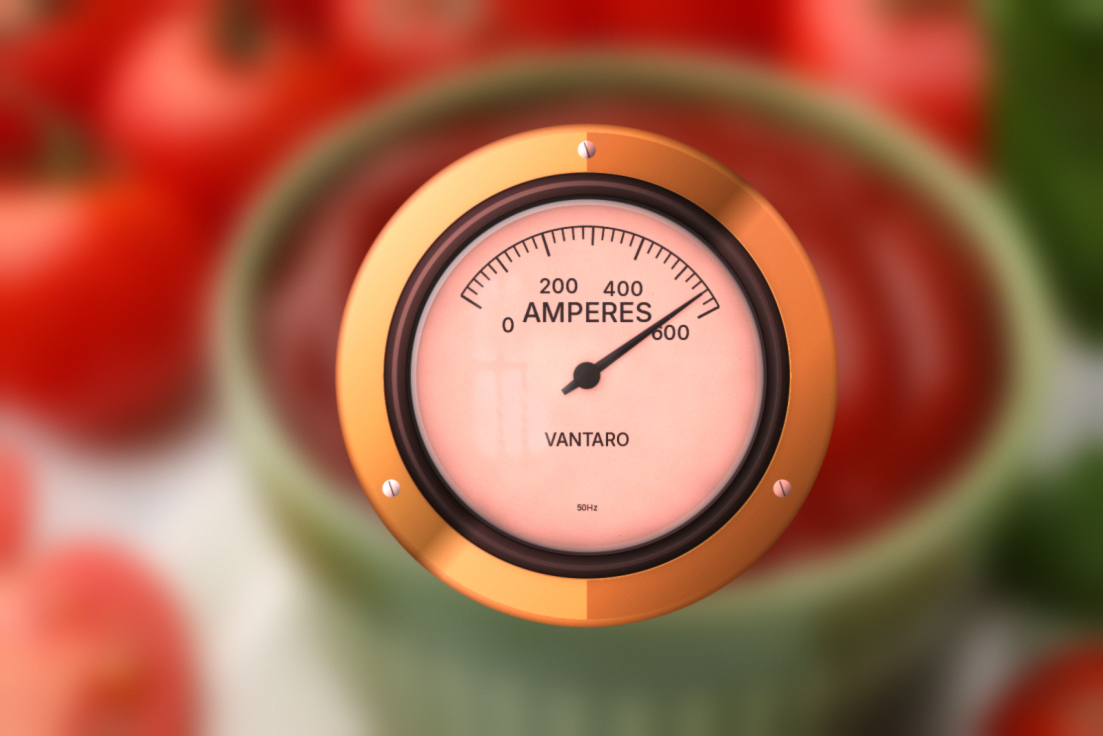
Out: 560A
